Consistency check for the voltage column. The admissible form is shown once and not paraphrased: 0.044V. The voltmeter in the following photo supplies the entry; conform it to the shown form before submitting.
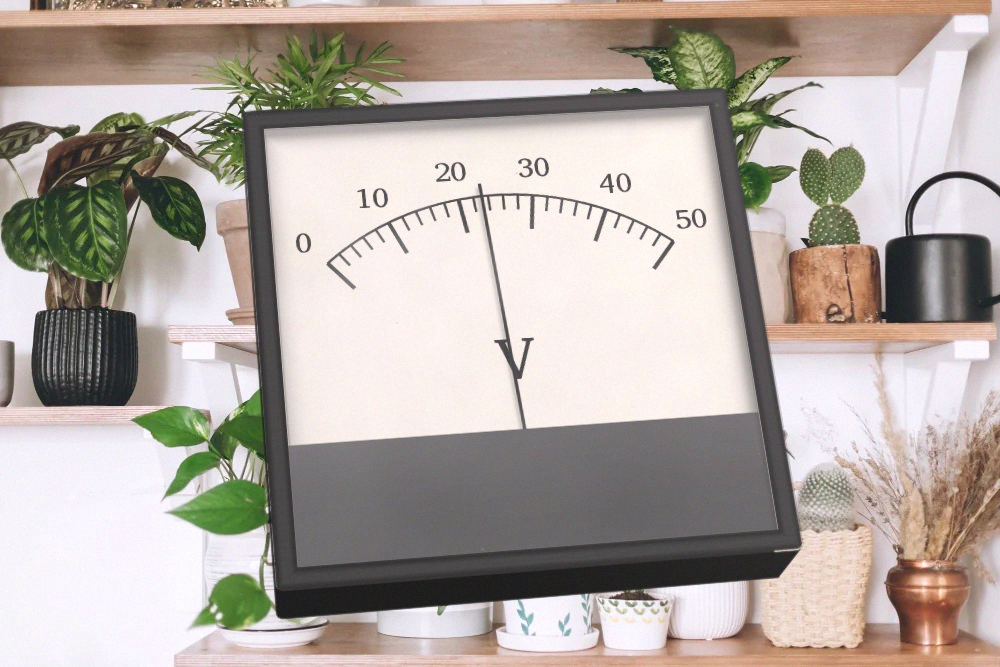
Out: 23V
